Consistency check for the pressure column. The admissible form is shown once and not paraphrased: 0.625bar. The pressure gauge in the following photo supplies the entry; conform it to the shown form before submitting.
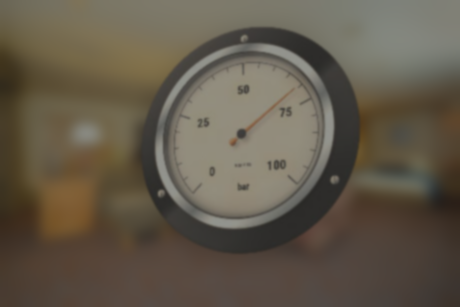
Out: 70bar
